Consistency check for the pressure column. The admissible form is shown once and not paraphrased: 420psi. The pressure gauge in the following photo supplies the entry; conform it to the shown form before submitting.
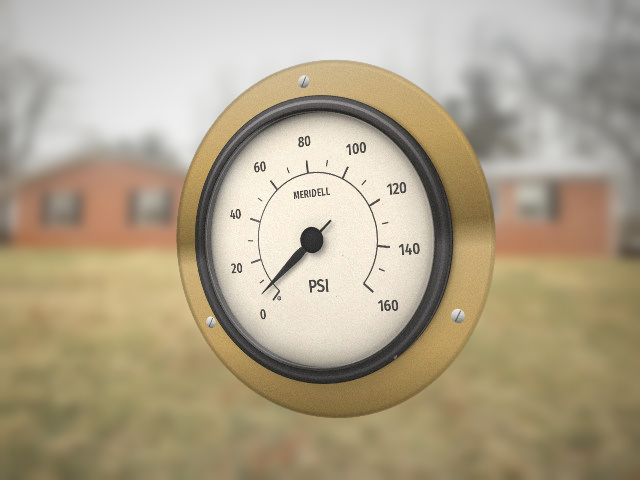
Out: 5psi
